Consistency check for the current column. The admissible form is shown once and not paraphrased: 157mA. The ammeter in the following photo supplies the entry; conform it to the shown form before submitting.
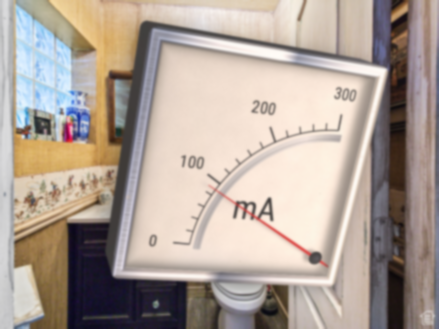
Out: 90mA
